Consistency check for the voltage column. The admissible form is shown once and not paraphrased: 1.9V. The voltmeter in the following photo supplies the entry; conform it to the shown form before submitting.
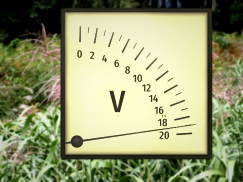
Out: 19V
